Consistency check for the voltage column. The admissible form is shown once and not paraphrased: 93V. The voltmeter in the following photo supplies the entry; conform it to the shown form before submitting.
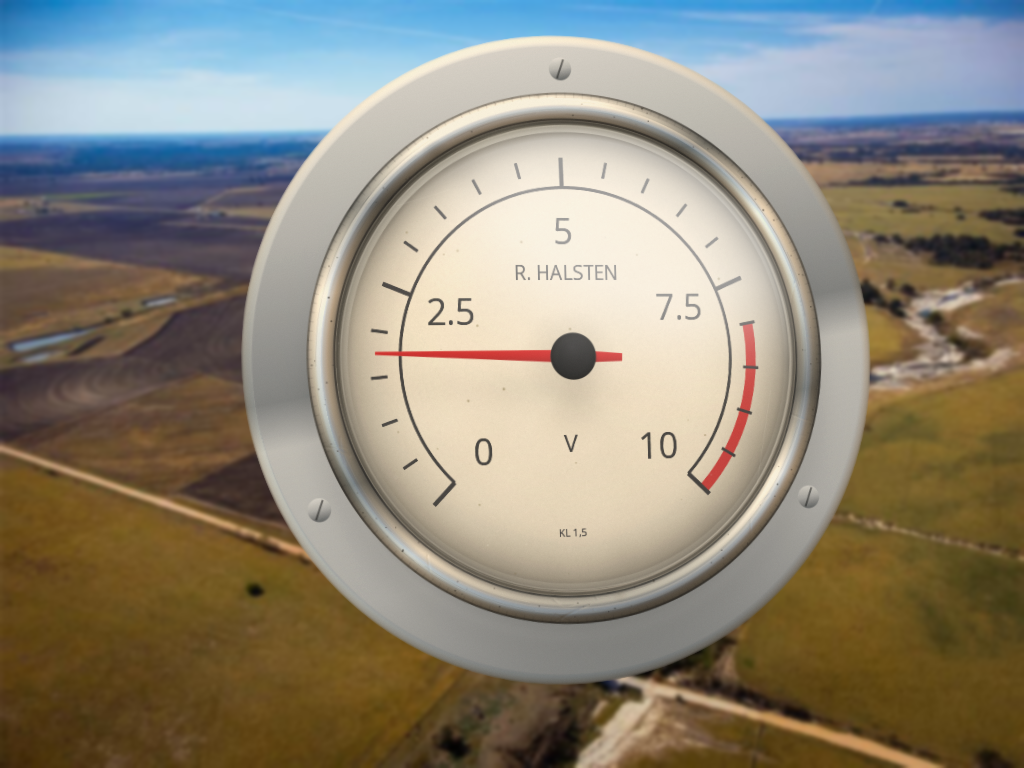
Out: 1.75V
